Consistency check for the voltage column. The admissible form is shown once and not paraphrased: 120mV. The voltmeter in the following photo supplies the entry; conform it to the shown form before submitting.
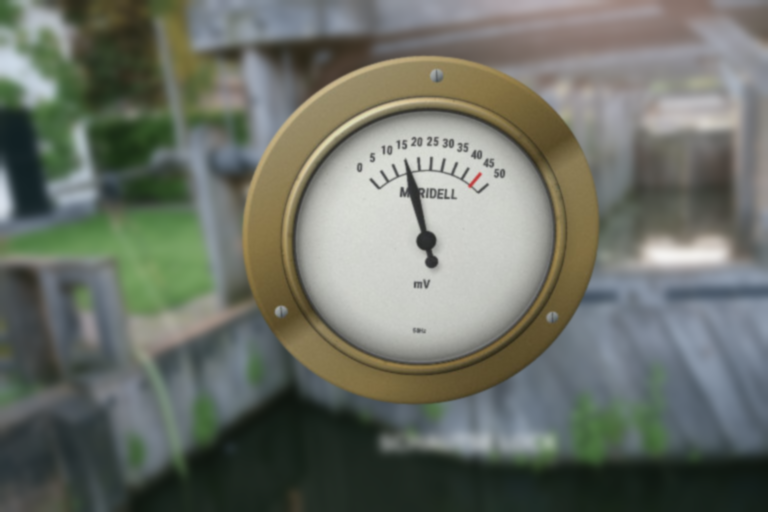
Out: 15mV
